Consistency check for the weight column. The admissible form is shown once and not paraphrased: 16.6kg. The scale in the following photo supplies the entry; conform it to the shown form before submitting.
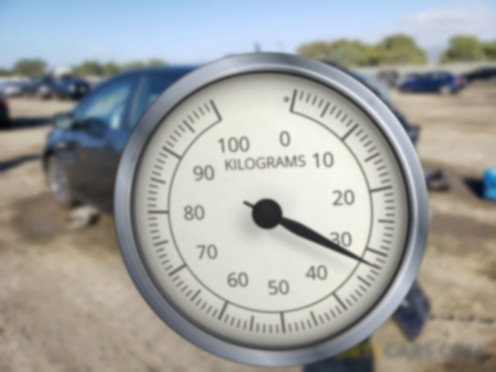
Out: 32kg
